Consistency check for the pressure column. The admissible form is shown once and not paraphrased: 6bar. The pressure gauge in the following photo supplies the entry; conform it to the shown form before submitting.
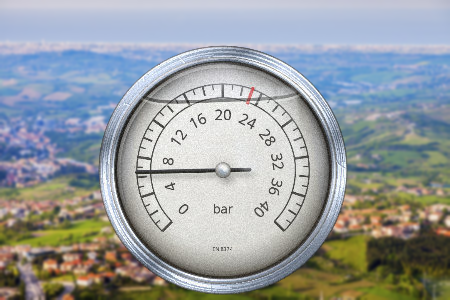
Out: 6.5bar
